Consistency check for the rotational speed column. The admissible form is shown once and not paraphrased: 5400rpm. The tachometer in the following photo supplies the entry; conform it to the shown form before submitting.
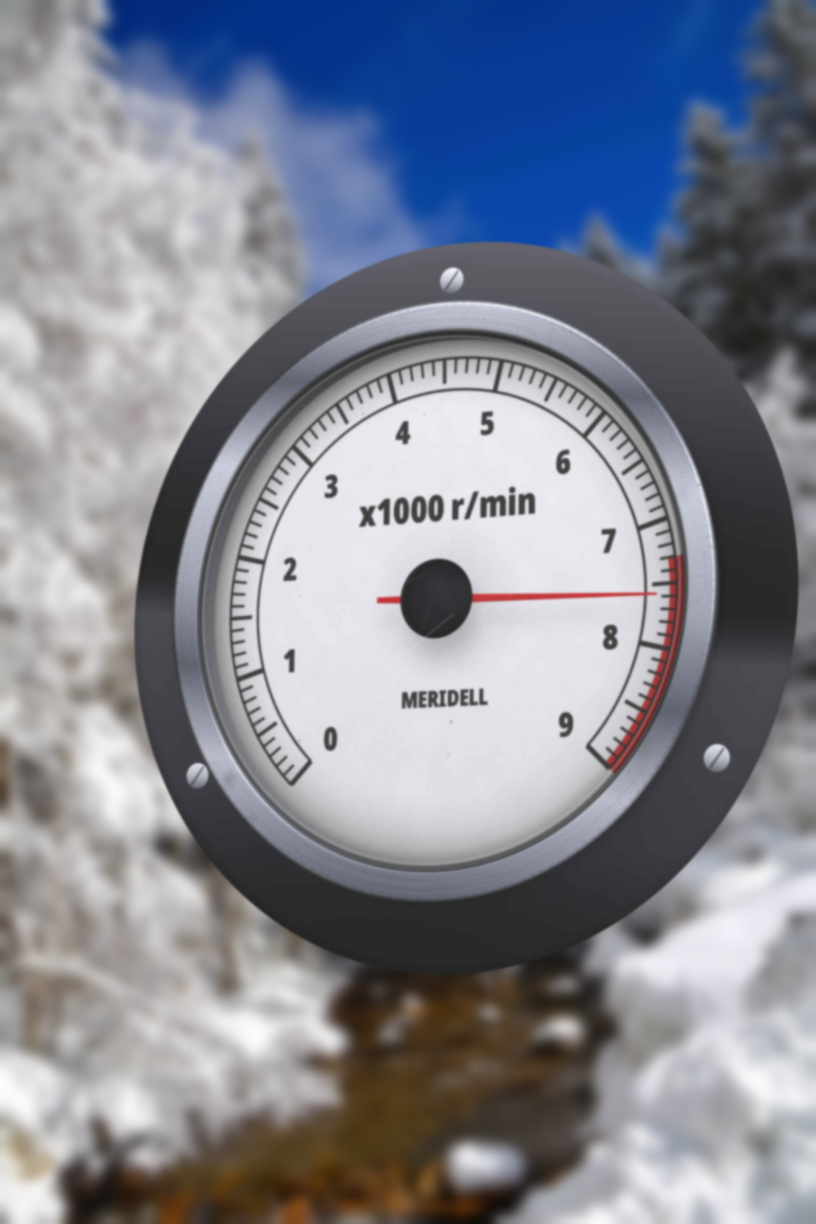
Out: 7600rpm
